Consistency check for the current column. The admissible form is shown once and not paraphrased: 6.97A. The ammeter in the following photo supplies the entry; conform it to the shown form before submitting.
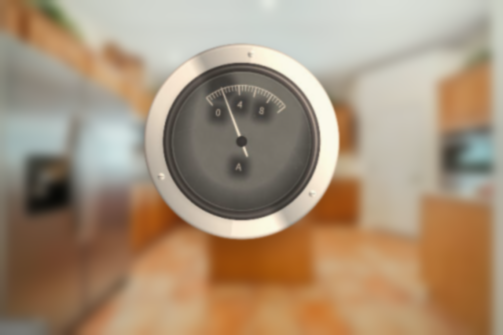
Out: 2A
